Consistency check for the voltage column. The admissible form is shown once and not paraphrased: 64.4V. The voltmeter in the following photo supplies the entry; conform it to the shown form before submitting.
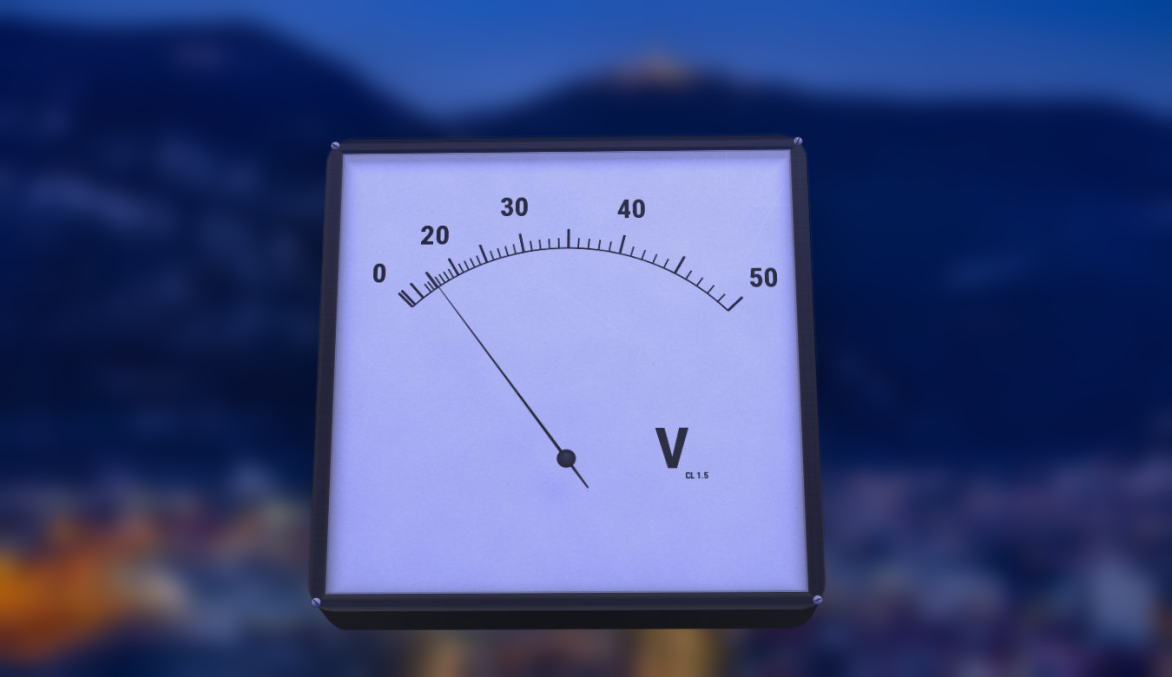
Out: 15V
